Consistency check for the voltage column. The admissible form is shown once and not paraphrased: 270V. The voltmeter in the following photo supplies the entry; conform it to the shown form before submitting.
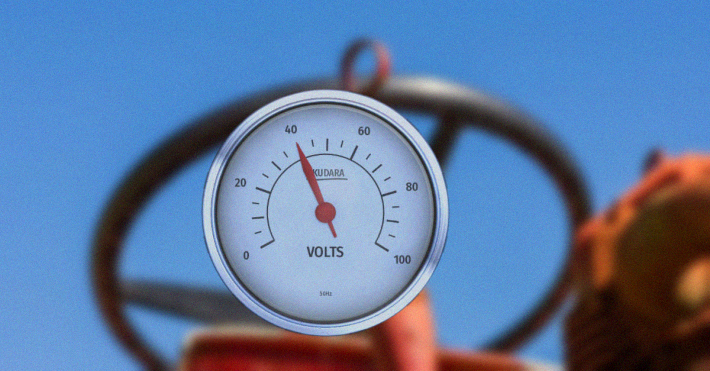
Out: 40V
